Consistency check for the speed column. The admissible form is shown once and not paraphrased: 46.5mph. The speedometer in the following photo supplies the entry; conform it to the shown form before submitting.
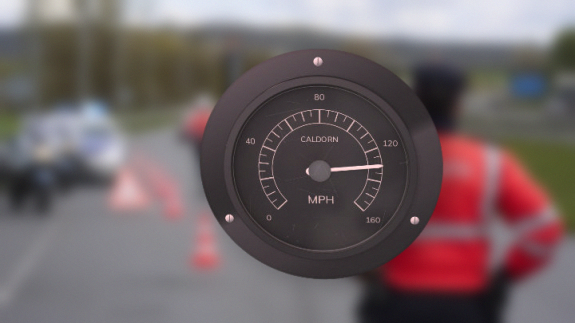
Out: 130mph
